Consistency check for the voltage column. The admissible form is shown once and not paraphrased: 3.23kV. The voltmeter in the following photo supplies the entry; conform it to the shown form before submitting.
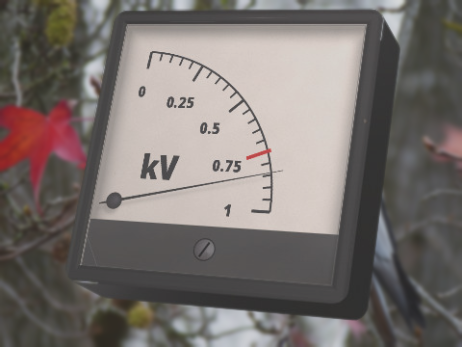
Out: 0.85kV
